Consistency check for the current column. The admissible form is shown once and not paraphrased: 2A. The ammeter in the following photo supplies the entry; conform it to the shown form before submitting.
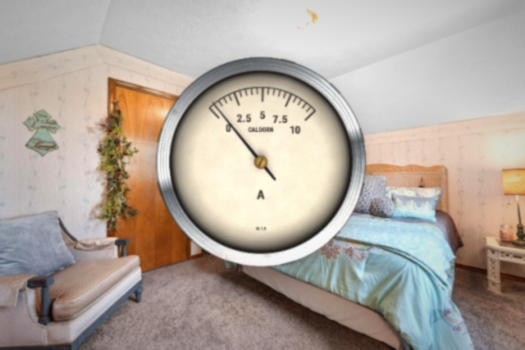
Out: 0.5A
